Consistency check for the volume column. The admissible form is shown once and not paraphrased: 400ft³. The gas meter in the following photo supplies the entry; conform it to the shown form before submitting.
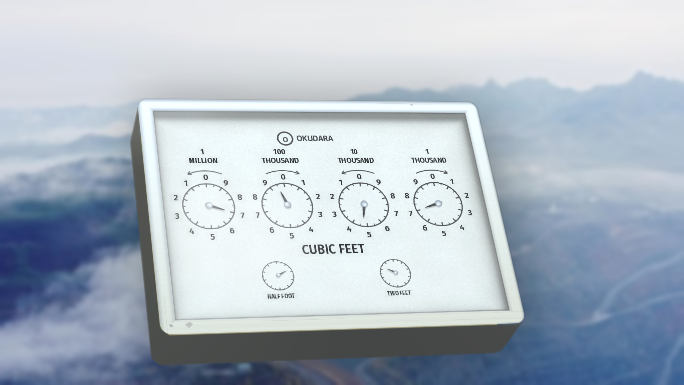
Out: 694700ft³
